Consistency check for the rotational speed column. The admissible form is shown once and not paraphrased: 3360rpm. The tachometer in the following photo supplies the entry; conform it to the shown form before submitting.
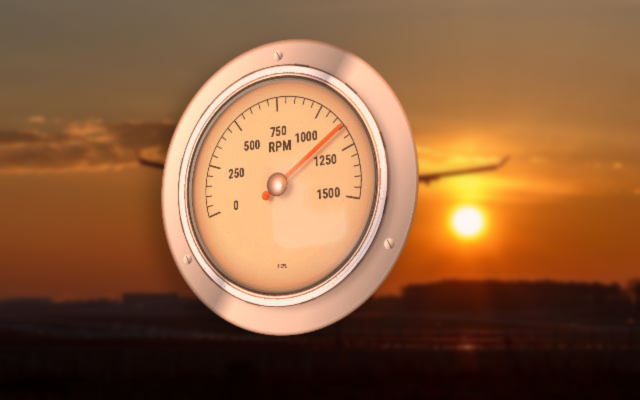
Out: 1150rpm
